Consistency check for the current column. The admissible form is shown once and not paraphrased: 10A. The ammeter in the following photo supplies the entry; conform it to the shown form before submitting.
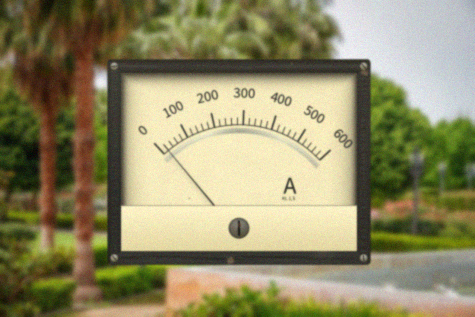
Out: 20A
